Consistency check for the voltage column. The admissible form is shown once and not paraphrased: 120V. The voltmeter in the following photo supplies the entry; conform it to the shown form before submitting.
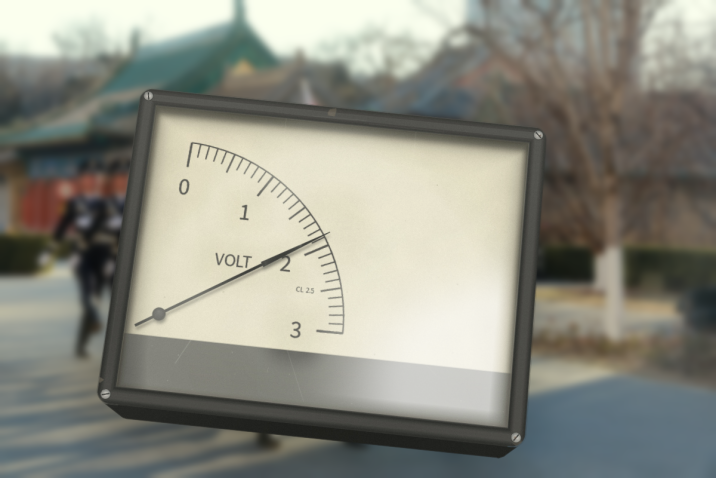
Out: 1.9V
